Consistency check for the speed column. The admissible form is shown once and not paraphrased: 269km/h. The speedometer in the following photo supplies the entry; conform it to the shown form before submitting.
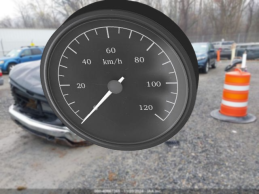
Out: 0km/h
